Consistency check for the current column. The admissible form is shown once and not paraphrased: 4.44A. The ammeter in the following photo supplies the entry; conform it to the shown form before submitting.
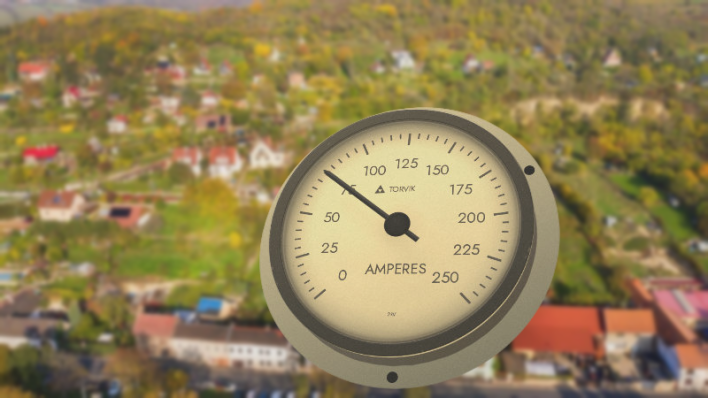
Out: 75A
